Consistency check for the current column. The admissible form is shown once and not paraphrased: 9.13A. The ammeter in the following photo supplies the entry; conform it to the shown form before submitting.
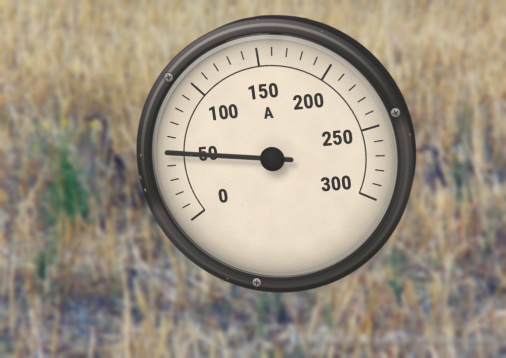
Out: 50A
